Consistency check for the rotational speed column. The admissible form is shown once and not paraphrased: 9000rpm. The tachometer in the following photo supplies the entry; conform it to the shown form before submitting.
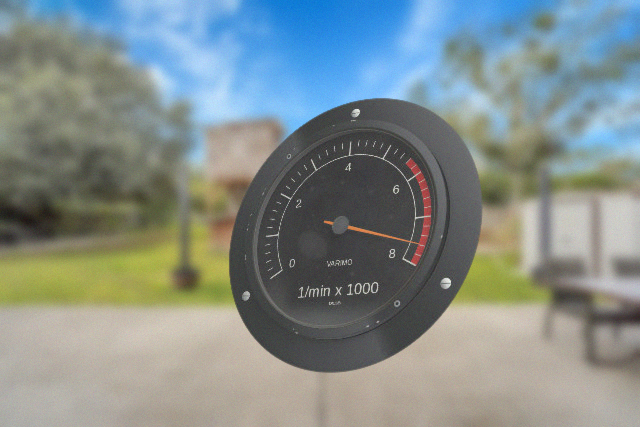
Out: 7600rpm
